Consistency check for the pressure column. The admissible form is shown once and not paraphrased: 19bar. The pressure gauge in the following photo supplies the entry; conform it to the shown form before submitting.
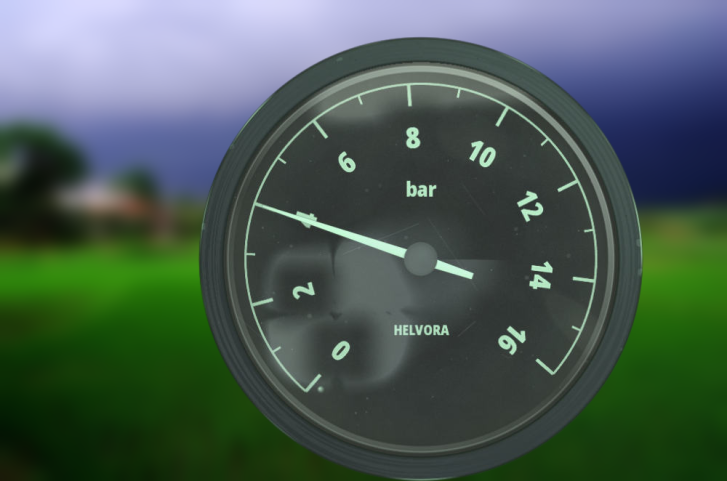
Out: 4bar
